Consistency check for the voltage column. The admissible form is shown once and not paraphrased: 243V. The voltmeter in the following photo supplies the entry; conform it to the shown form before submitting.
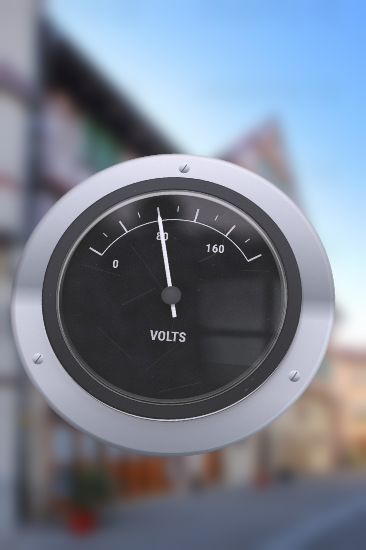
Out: 80V
